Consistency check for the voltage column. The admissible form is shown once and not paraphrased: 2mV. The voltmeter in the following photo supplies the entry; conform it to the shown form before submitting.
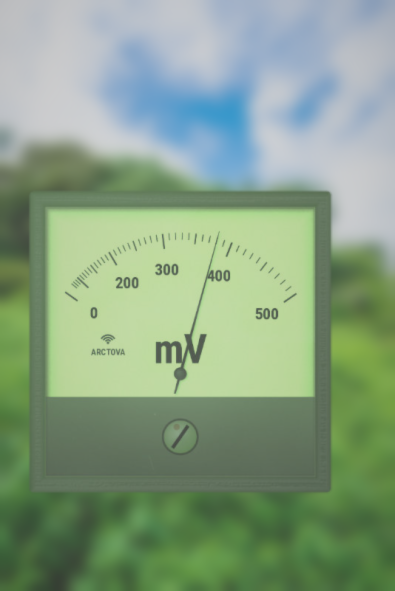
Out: 380mV
